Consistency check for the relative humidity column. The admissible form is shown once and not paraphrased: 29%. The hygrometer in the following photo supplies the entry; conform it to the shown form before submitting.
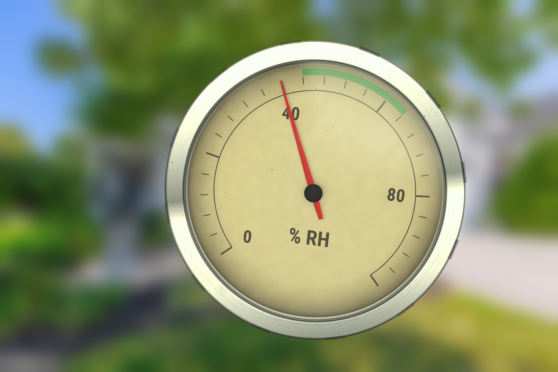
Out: 40%
